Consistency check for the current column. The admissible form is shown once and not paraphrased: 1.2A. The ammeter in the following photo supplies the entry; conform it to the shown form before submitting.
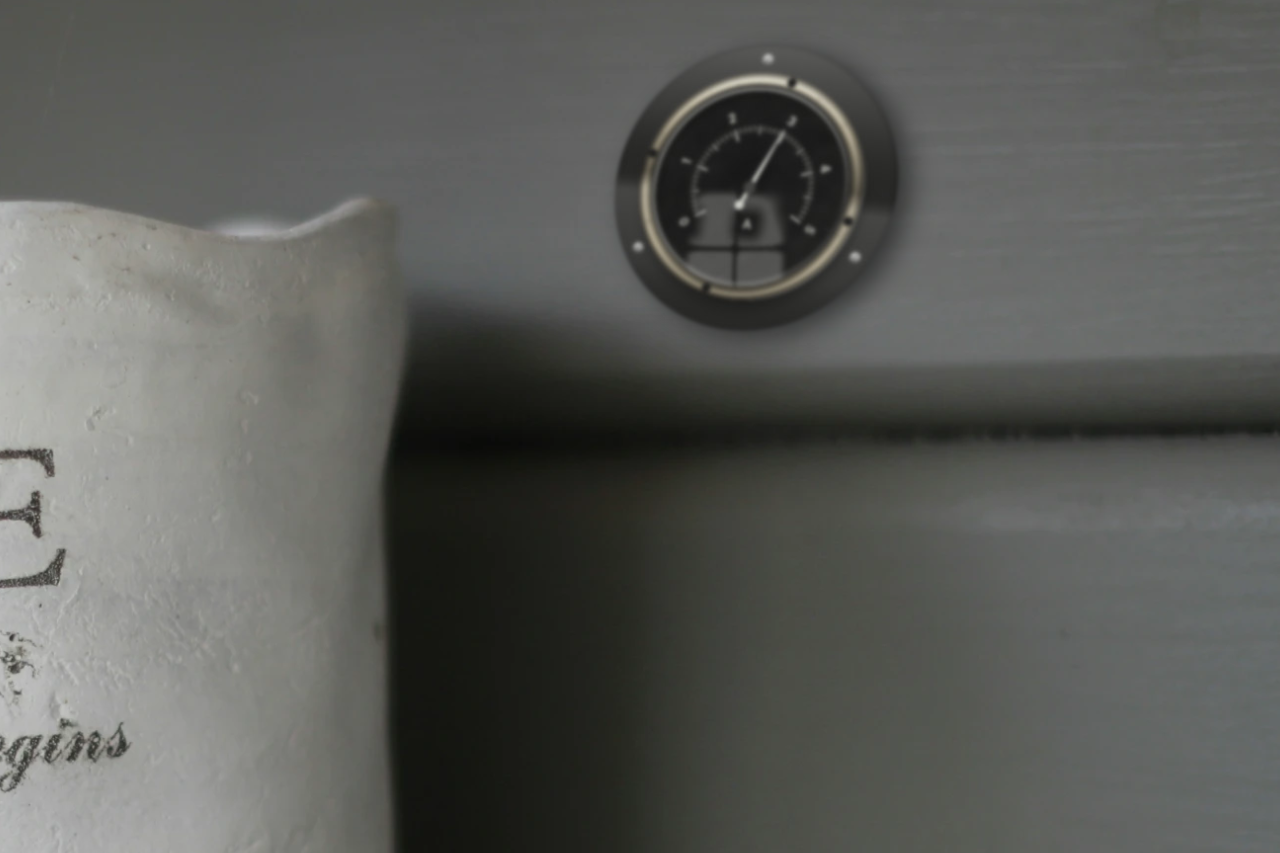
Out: 3A
